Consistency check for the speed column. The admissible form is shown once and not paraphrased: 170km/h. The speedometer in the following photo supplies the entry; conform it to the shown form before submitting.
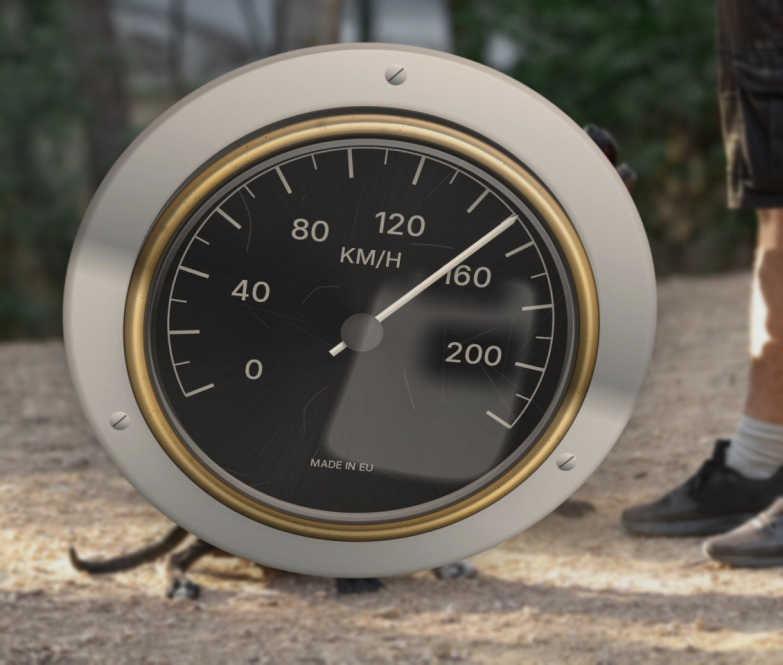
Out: 150km/h
